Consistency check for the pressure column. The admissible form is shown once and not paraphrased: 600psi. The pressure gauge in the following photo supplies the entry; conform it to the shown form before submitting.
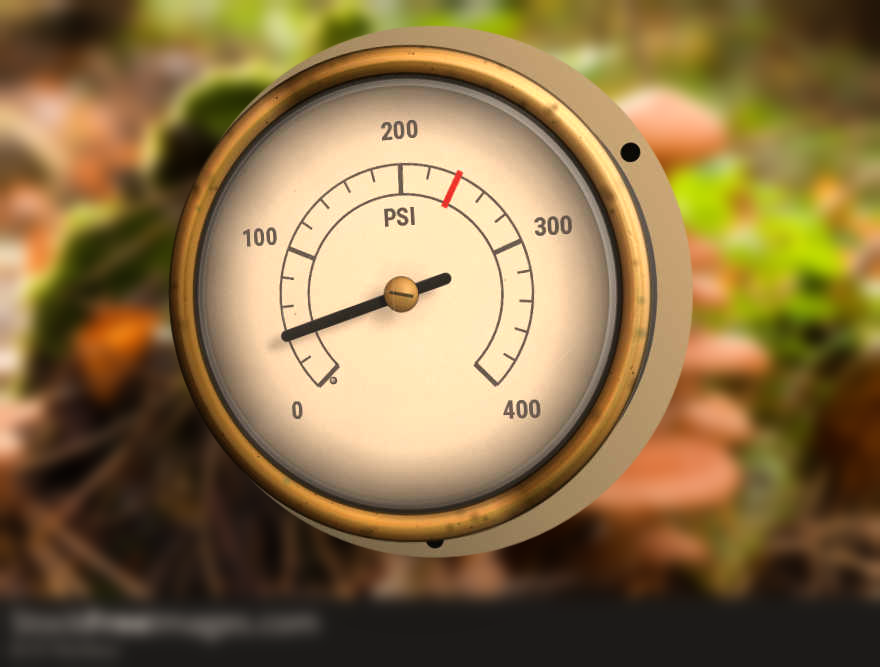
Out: 40psi
